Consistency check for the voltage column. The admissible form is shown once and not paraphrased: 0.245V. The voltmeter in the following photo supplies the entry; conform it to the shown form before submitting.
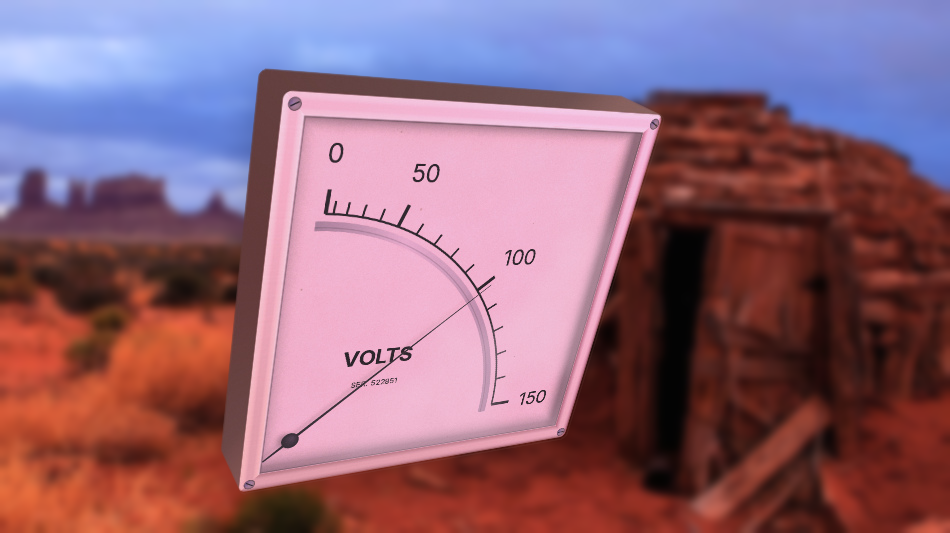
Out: 100V
